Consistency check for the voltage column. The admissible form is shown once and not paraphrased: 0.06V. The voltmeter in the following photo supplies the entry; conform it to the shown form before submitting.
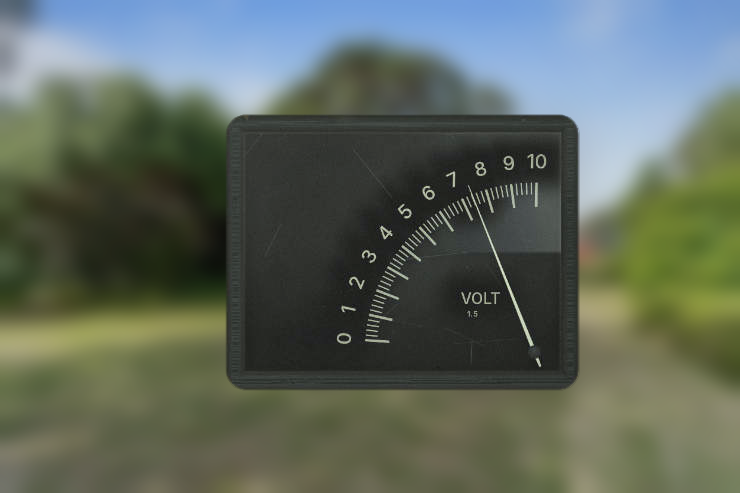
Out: 7.4V
